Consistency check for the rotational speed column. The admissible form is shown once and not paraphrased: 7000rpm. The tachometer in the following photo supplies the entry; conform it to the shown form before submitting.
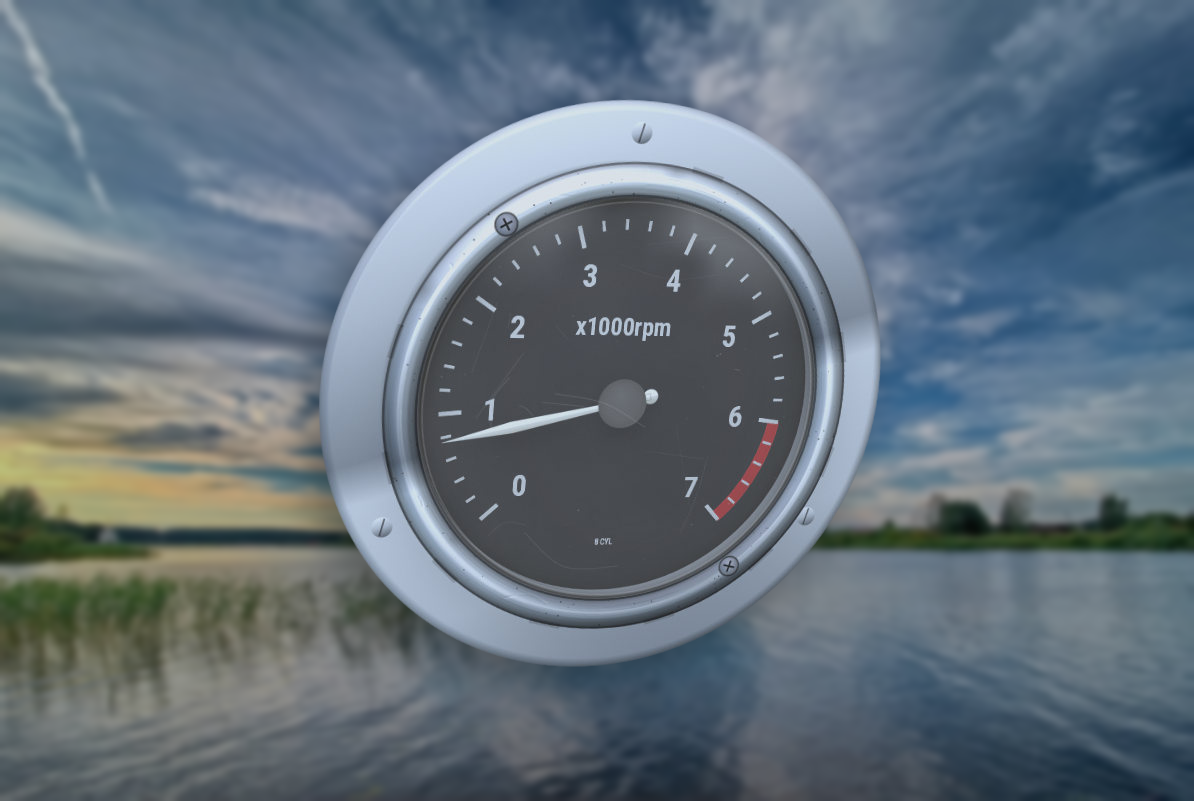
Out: 800rpm
